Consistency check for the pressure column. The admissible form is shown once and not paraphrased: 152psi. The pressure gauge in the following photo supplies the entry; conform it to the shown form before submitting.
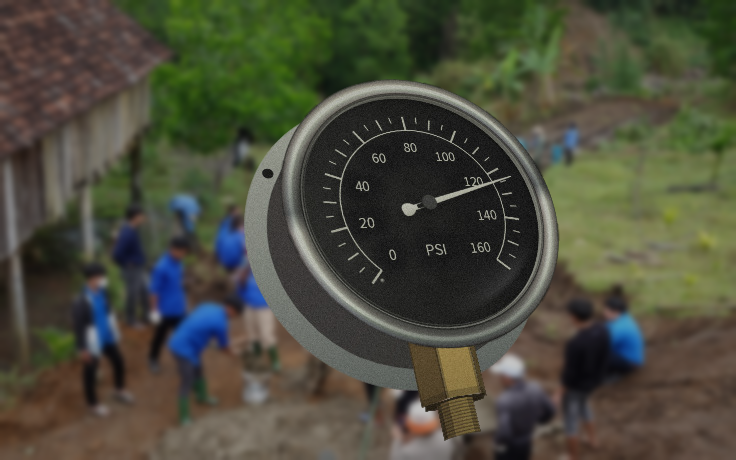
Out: 125psi
